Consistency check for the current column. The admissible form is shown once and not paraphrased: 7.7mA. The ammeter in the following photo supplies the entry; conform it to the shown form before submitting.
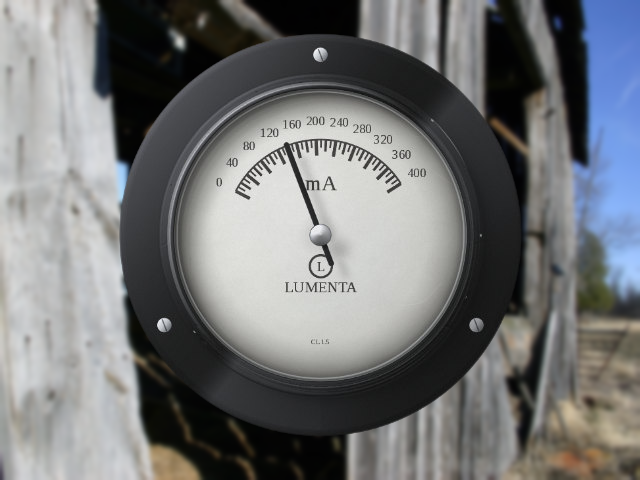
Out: 140mA
